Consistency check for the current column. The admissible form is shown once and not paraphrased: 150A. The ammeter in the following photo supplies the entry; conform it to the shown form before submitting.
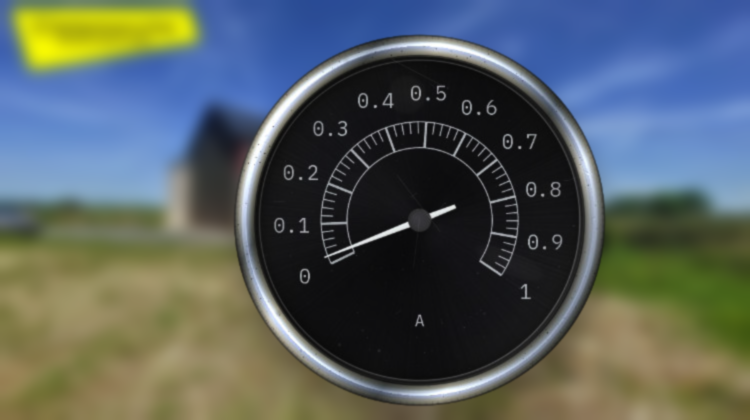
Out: 0.02A
